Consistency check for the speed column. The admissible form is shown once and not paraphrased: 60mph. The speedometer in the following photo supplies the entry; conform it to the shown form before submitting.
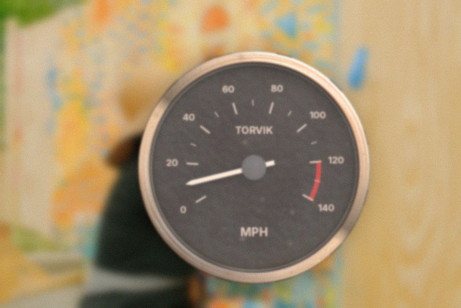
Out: 10mph
